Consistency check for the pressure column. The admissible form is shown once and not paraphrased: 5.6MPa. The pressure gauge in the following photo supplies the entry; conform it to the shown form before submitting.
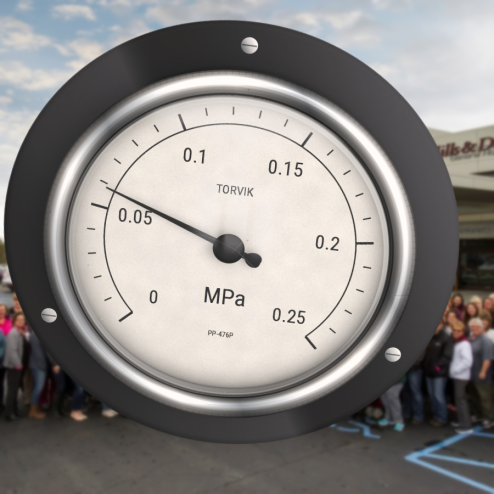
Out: 0.06MPa
